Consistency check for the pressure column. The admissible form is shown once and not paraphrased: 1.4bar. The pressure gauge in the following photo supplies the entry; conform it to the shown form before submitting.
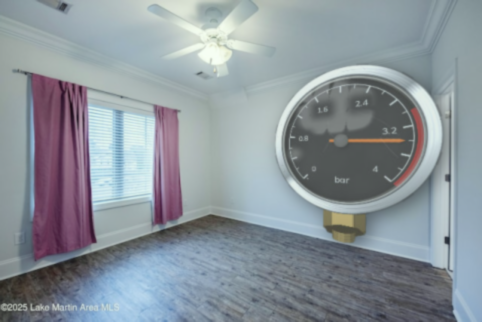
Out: 3.4bar
